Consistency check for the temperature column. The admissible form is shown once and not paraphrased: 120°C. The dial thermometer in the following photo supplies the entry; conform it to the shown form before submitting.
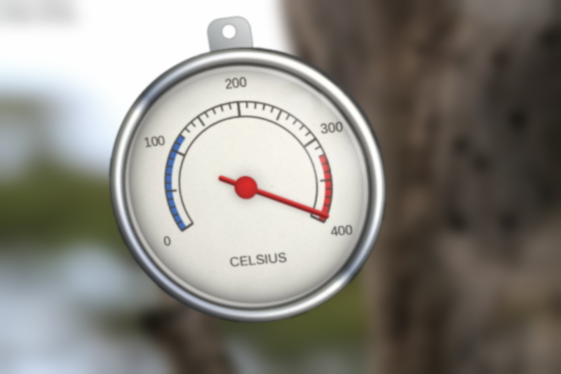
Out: 390°C
